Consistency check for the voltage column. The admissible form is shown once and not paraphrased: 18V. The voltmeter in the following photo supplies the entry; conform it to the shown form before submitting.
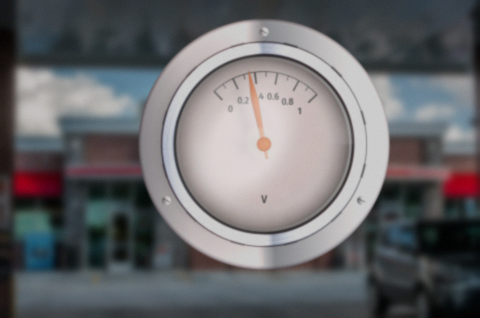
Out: 0.35V
